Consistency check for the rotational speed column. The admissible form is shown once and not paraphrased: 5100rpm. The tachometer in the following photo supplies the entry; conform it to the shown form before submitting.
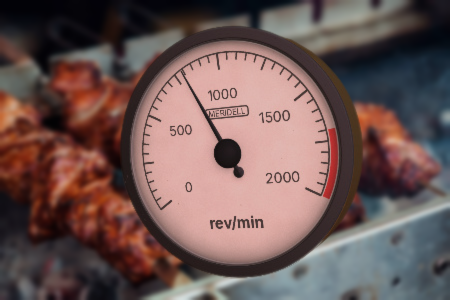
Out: 800rpm
